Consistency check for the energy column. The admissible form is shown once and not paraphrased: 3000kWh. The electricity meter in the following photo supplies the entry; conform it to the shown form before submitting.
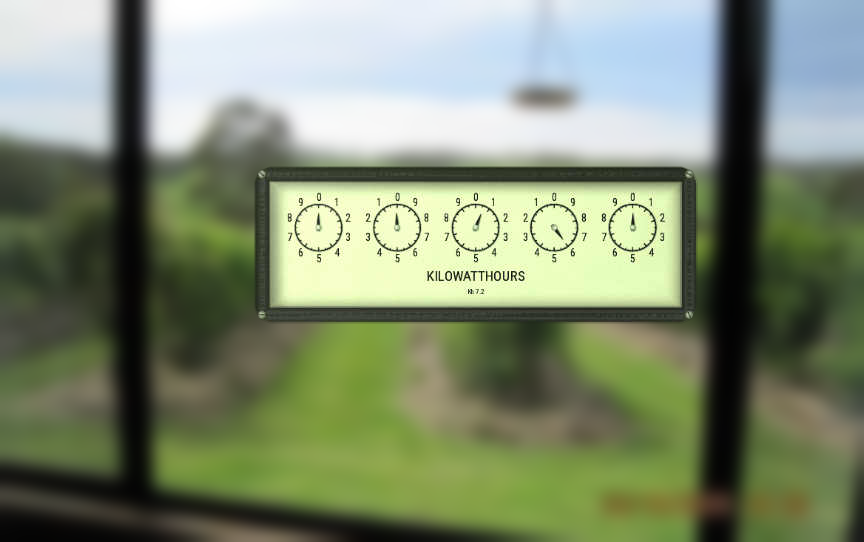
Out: 60kWh
